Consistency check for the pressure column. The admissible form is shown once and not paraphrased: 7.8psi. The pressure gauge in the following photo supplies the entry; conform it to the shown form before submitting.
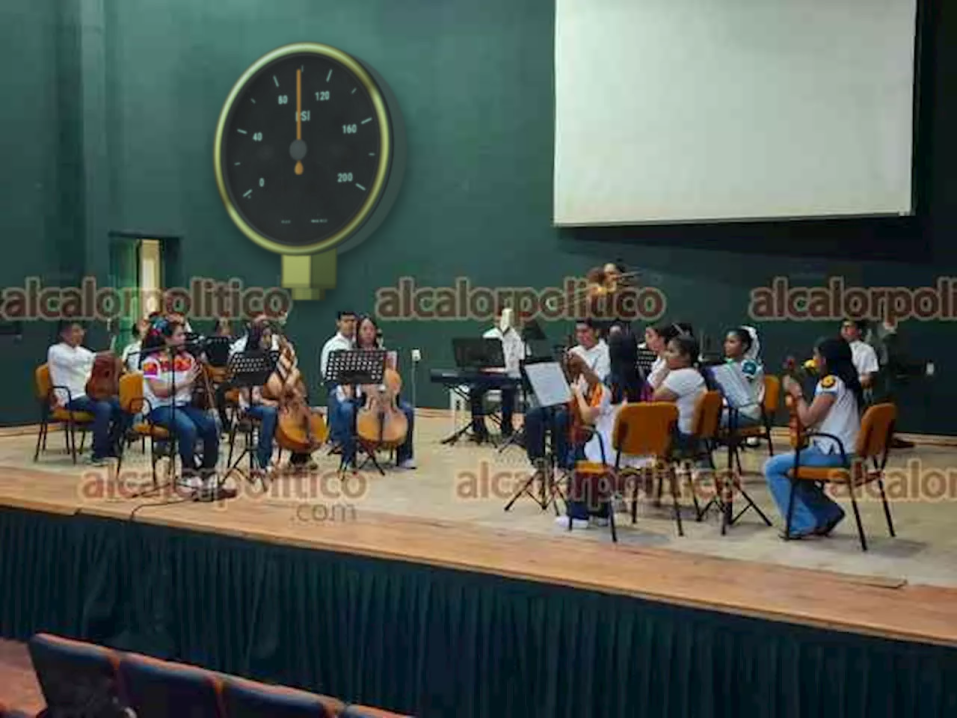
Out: 100psi
